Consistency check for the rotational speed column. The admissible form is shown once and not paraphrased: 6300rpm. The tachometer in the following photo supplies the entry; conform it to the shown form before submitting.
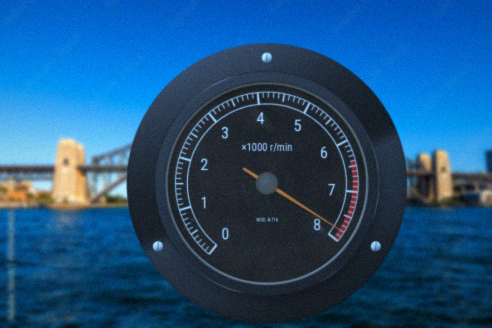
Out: 7800rpm
